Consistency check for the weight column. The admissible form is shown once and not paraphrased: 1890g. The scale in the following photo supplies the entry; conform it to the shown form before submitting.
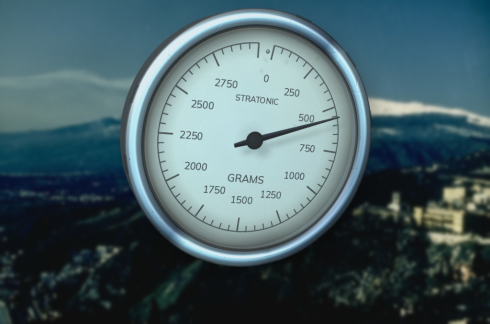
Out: 550g
